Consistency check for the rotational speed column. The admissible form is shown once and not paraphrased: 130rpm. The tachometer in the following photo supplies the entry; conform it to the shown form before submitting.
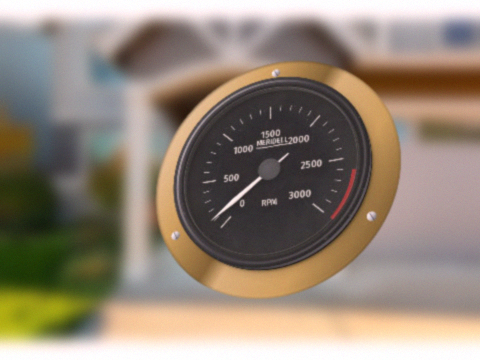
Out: 100rpm
